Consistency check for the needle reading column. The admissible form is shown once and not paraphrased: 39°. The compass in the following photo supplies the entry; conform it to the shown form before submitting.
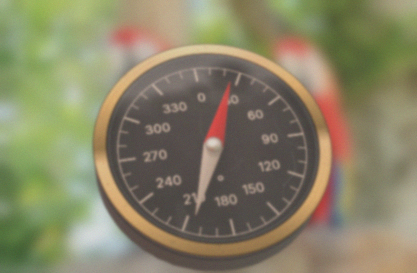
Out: 25°
